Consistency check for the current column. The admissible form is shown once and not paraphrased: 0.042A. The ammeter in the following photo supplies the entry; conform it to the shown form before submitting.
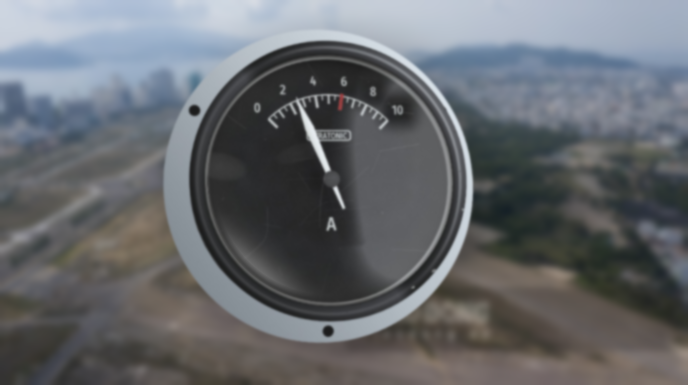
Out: 2.5A
